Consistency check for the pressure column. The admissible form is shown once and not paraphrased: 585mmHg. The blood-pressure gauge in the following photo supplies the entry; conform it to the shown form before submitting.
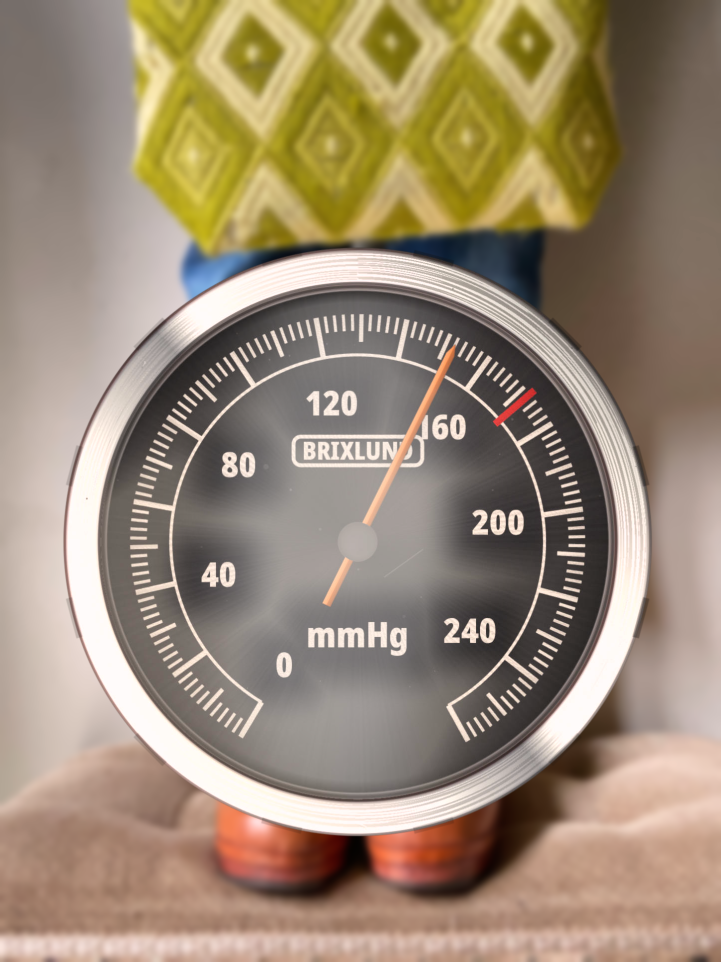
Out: 152mmHg
